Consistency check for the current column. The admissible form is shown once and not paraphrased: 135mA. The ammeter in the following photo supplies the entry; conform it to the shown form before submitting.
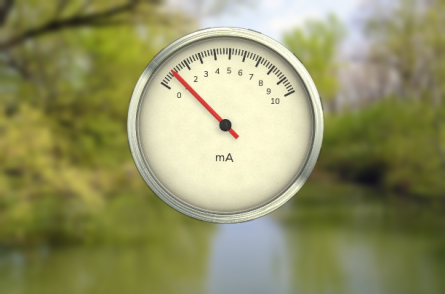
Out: 1mA
